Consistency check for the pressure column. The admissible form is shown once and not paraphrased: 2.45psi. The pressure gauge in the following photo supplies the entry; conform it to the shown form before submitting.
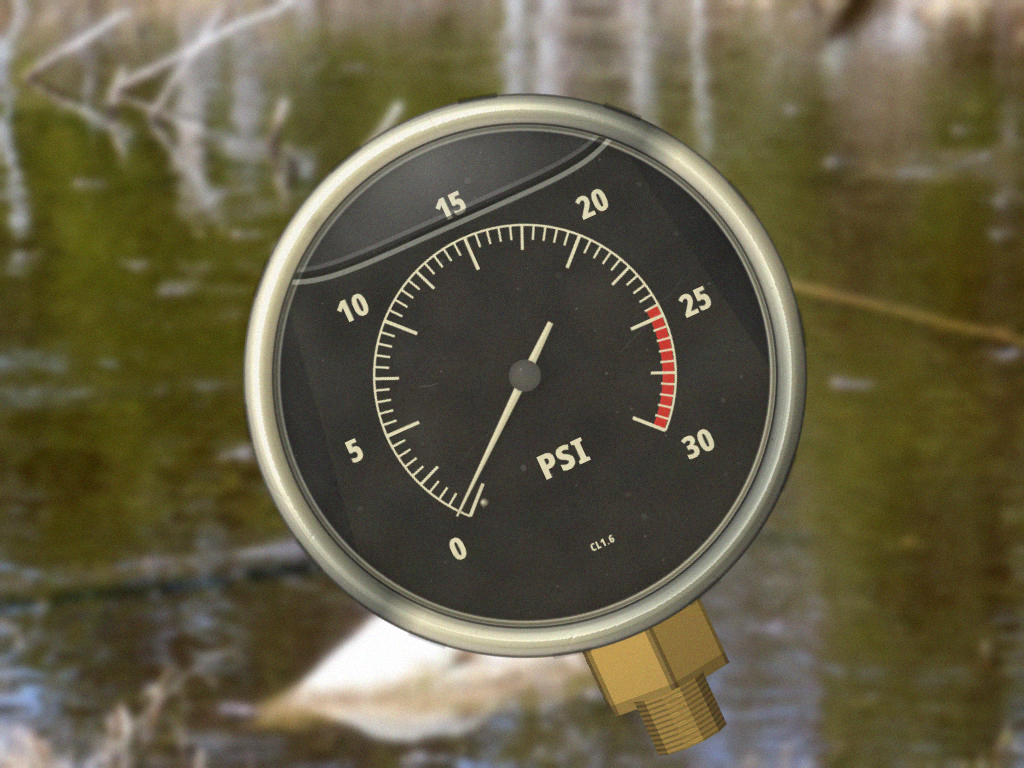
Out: 0.5psi
